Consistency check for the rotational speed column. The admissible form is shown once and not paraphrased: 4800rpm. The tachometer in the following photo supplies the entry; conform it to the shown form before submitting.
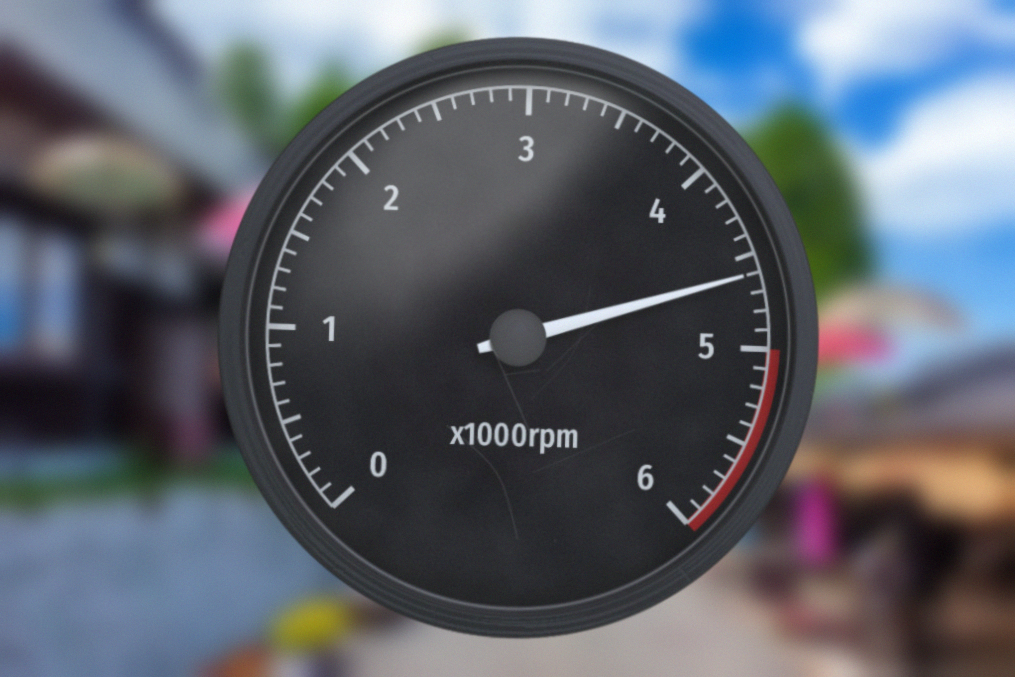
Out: 4600rpm
